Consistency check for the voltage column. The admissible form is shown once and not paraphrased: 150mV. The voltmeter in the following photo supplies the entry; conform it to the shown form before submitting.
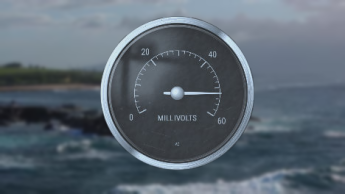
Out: 52mV
